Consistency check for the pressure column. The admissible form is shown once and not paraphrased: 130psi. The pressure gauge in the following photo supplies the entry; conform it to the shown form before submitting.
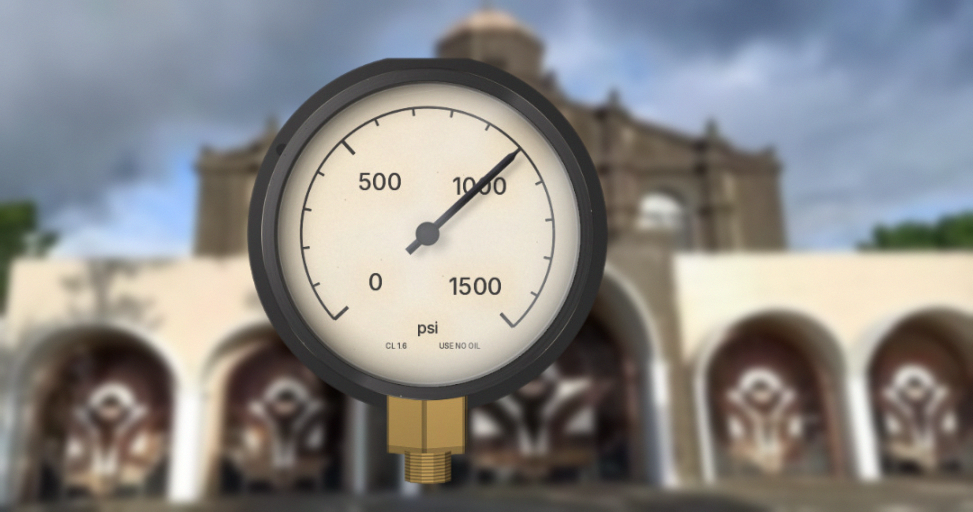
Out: 1000psi
